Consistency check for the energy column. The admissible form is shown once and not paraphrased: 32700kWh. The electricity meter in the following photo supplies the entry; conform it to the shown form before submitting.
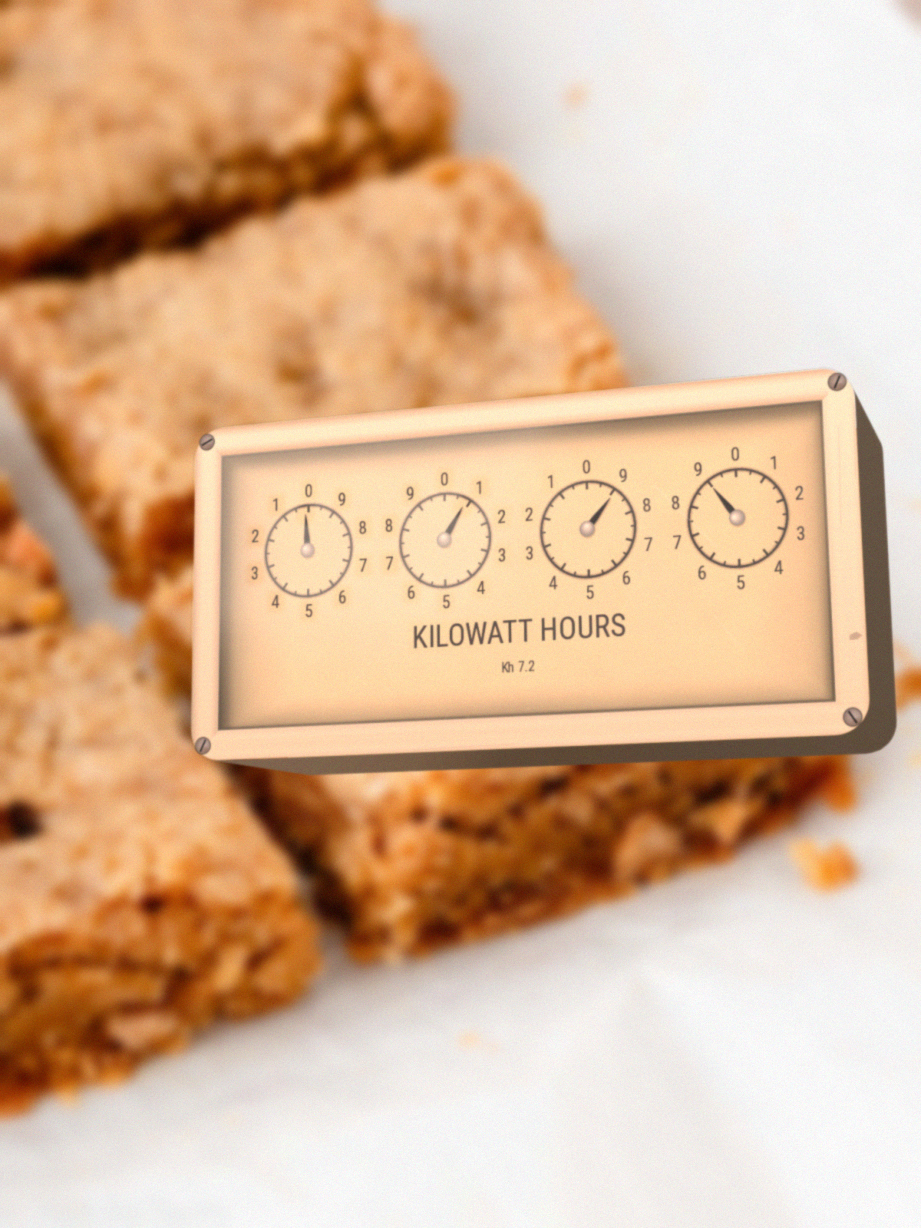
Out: 89kWh
